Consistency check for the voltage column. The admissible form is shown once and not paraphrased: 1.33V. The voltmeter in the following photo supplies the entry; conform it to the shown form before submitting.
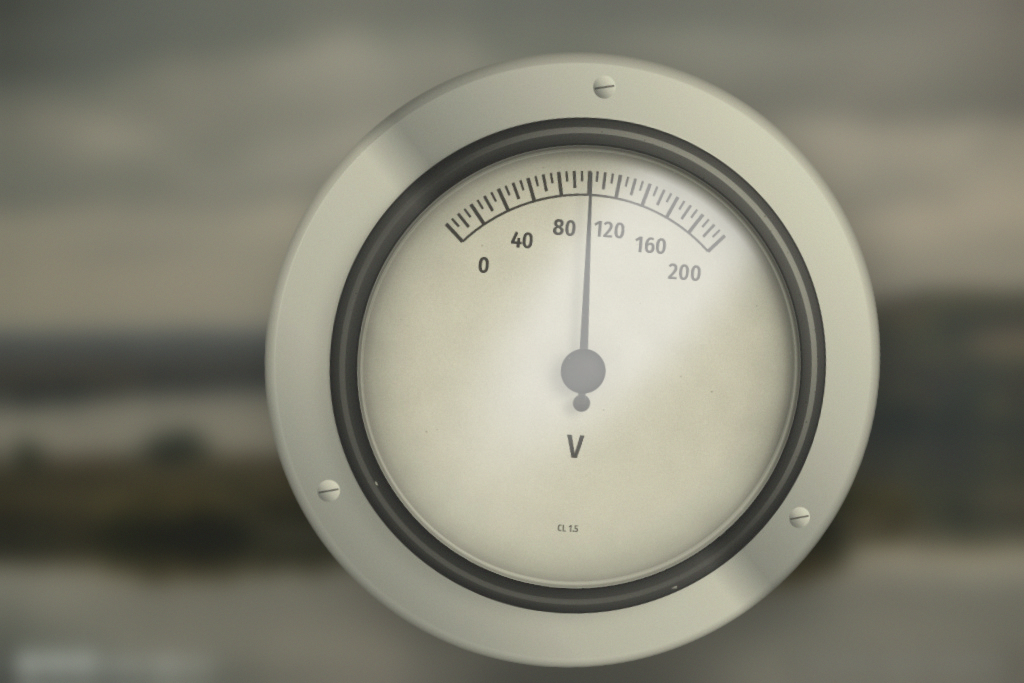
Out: 100V
